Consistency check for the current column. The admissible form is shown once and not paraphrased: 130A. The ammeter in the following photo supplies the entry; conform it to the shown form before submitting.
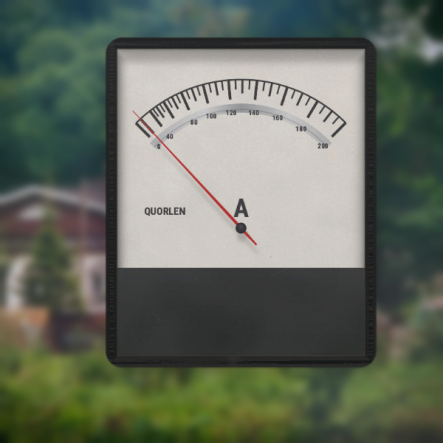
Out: 20A
